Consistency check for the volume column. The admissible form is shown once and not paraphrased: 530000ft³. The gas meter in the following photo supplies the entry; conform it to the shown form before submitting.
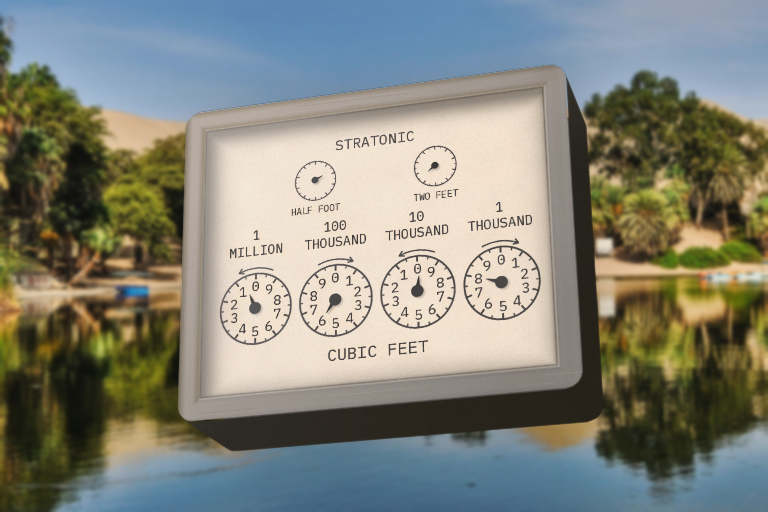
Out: 59800ft³
